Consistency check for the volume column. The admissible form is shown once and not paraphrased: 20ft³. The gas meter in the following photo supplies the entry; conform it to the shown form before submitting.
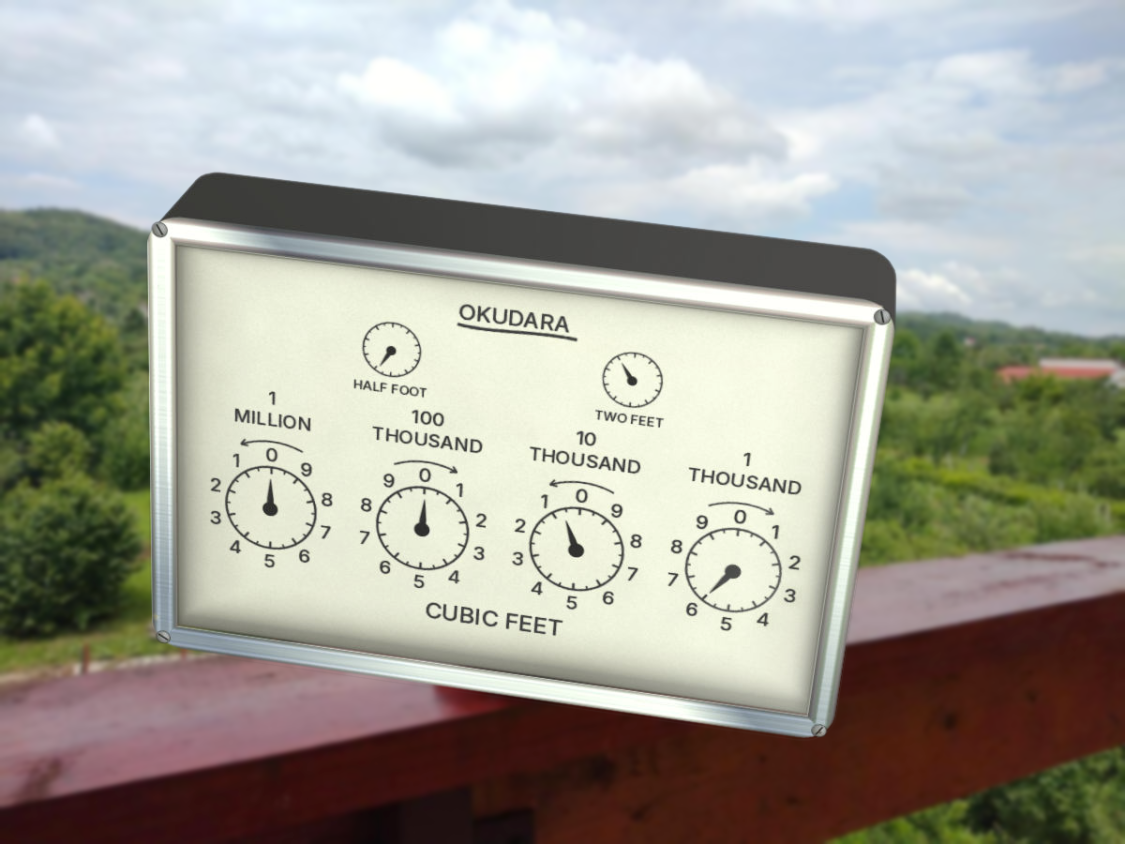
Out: 600ft³
